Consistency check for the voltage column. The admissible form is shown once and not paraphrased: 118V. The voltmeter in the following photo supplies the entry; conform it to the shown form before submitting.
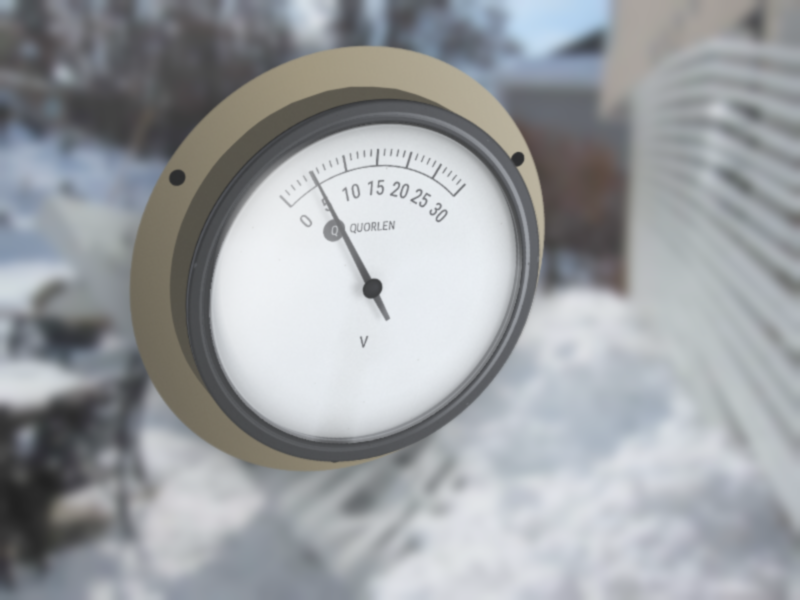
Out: 5V
